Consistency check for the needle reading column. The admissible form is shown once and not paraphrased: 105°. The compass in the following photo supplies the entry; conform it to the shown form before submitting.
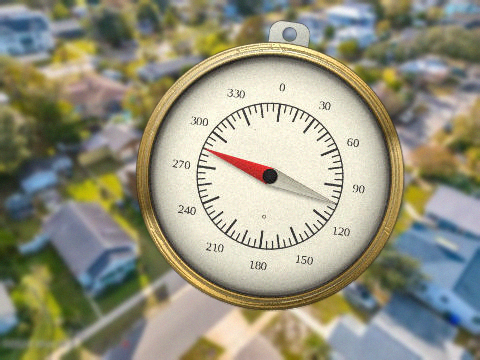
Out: 285°
